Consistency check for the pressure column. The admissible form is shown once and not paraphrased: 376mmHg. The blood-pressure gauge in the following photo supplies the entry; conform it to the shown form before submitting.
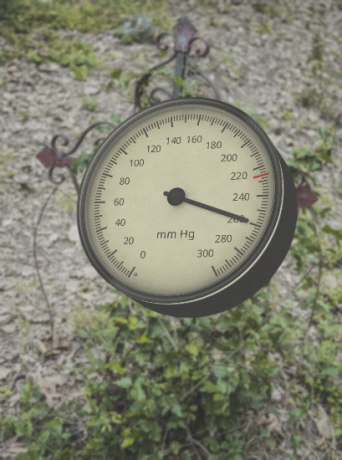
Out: 260mmHg
